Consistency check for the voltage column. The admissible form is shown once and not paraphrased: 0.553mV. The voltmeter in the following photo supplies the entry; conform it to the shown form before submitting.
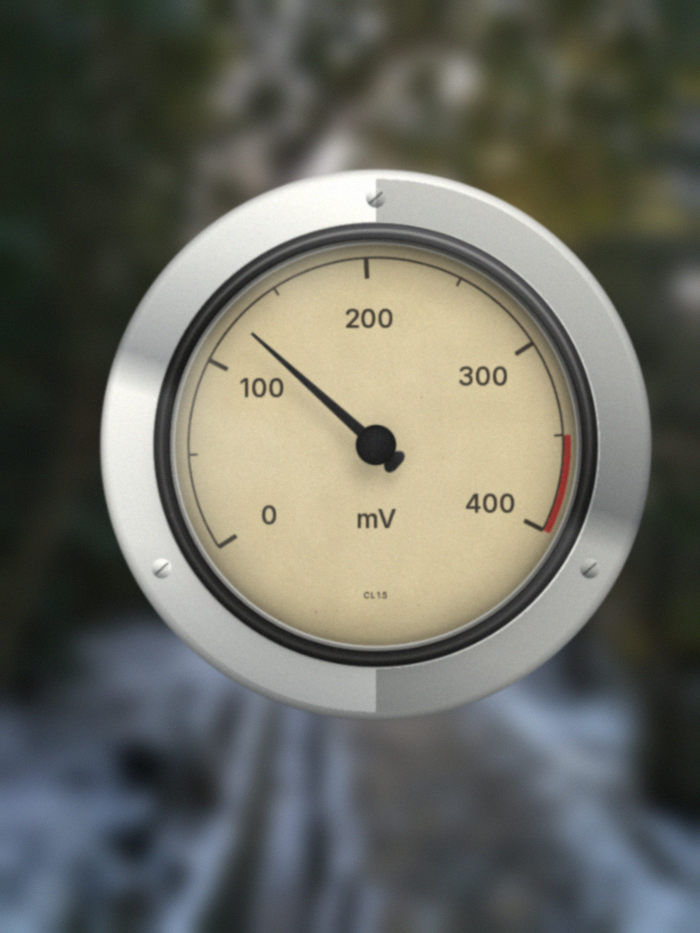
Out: 125mV
